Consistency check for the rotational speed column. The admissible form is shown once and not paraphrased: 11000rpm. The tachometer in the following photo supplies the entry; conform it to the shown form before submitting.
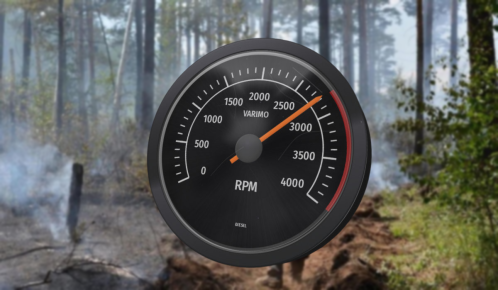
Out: 2800rpm
